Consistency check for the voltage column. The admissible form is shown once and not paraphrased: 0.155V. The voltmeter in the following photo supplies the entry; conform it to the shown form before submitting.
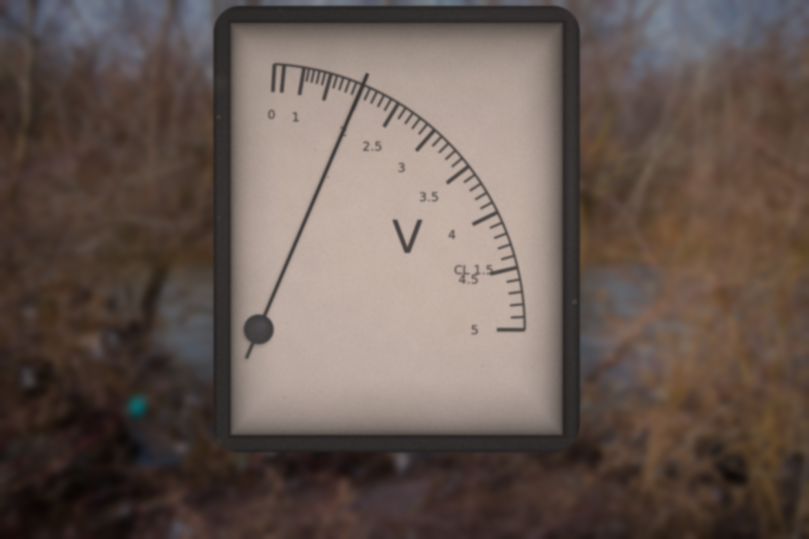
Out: 2V
